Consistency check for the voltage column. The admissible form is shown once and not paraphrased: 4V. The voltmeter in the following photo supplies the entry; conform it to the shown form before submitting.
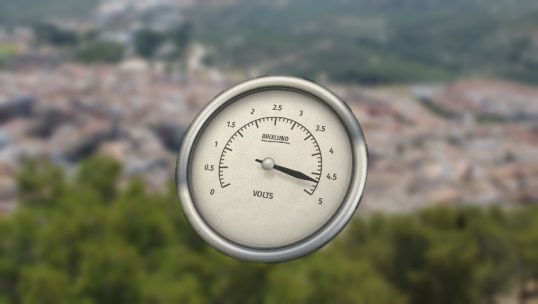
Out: 4.7V
